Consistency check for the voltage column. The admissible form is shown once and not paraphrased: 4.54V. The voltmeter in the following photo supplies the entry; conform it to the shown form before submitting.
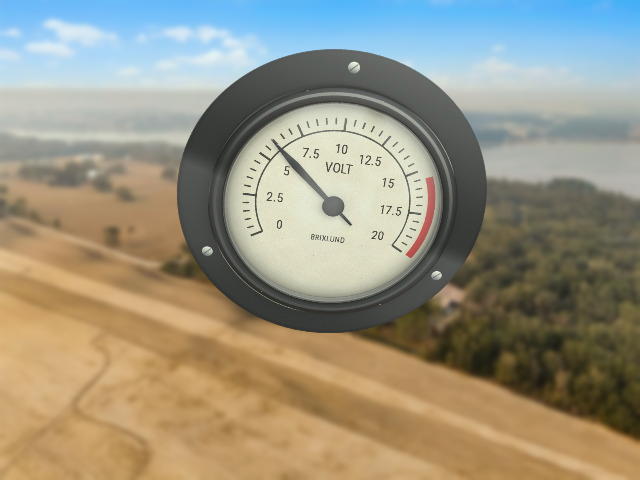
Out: 6V
